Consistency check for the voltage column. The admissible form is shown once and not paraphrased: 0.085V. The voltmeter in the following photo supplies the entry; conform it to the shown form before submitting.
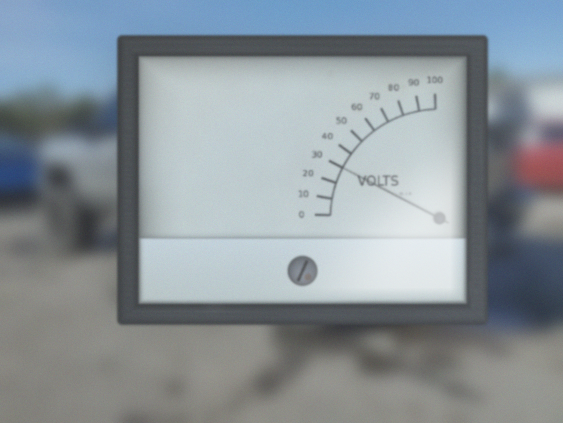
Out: 30V
